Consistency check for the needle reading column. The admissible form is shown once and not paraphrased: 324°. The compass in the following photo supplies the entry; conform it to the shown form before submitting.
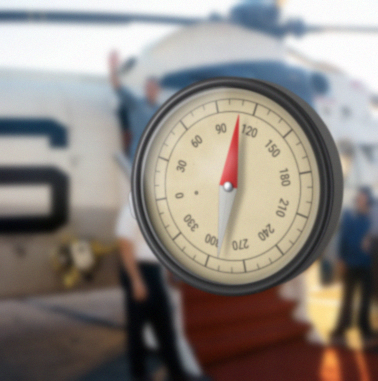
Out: 110°
